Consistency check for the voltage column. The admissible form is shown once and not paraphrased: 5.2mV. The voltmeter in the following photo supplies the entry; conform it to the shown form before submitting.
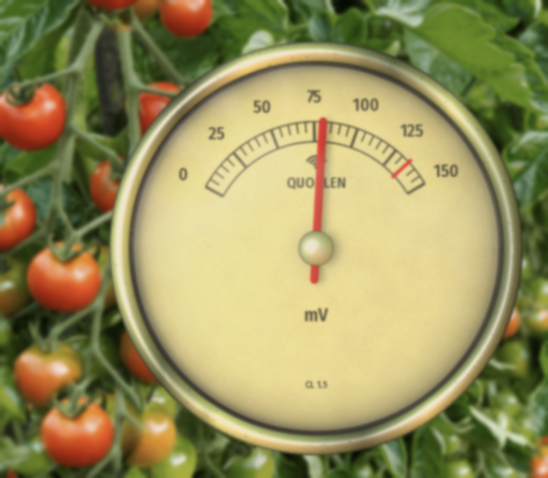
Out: 80mV
